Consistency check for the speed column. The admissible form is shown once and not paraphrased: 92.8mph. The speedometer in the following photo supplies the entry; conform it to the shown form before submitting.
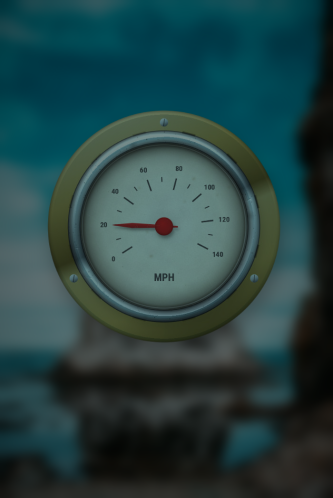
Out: 20mph
